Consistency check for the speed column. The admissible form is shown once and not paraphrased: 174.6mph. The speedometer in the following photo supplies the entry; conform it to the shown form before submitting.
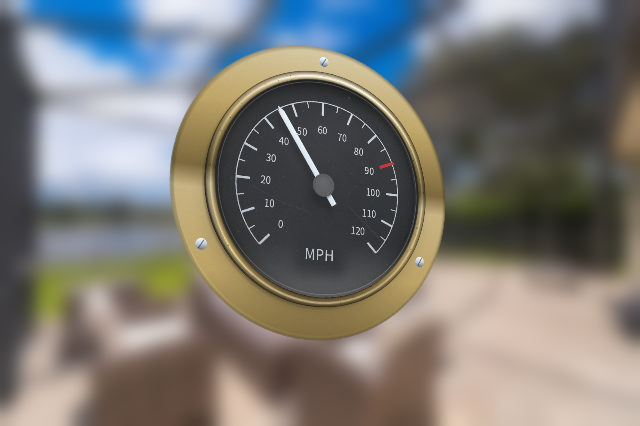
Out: 45mph
